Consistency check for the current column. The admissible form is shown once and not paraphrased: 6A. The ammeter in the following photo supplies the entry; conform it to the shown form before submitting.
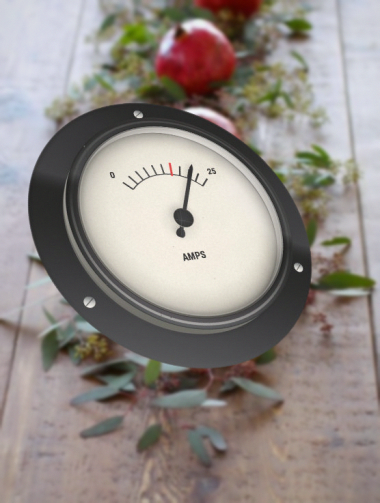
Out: 20A
